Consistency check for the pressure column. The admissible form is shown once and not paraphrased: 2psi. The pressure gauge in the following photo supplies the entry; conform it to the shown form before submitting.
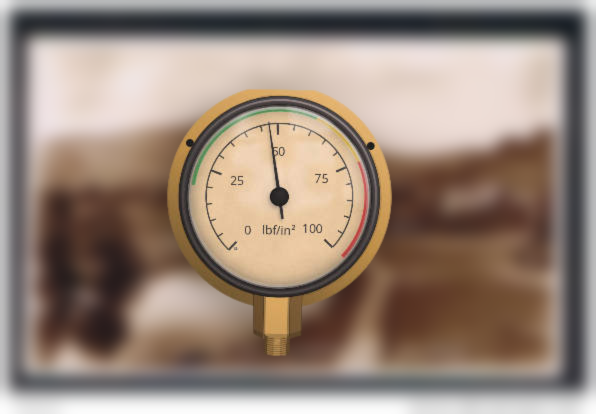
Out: 47.5psi
